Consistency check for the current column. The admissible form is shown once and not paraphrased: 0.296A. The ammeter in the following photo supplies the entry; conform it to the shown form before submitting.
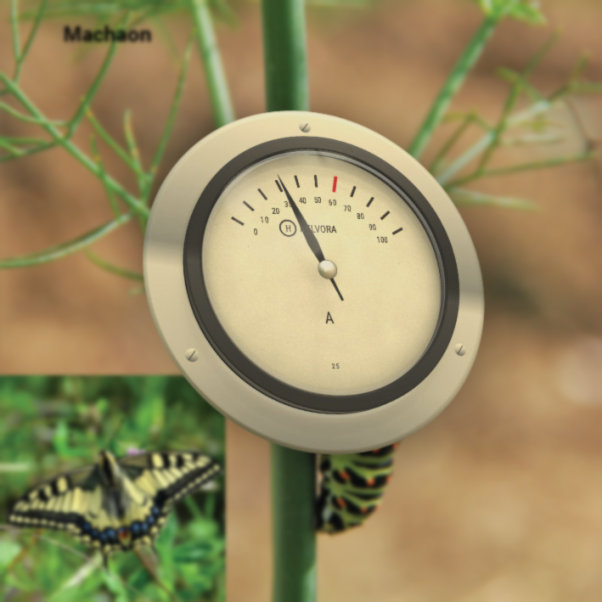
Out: 30A
